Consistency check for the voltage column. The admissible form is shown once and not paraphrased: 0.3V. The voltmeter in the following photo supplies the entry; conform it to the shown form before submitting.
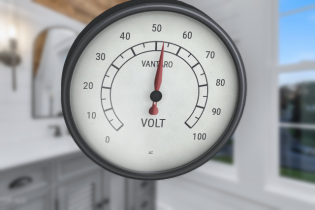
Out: 52.5V
